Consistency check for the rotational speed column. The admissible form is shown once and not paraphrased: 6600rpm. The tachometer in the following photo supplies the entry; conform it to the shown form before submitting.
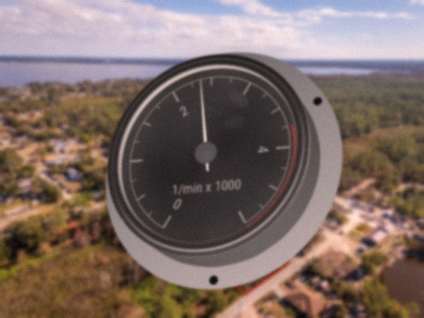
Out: 2375rpm
